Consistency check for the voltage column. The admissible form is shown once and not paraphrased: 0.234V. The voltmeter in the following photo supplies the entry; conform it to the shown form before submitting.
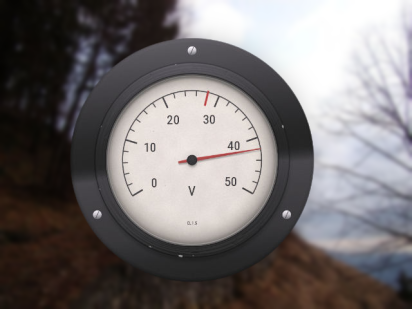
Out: 42V
